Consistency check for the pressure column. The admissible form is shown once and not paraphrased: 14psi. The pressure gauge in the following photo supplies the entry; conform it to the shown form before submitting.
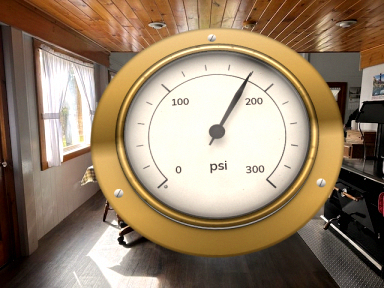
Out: 180psi
